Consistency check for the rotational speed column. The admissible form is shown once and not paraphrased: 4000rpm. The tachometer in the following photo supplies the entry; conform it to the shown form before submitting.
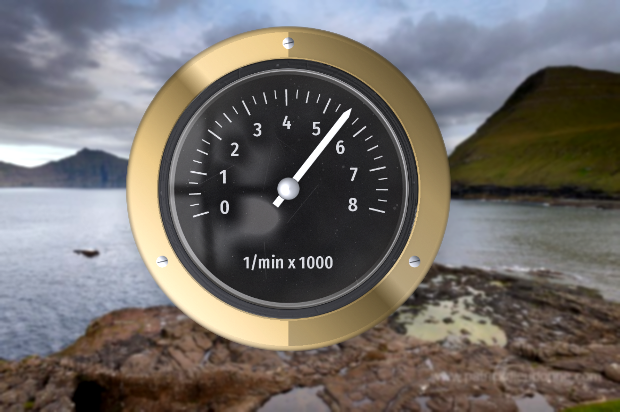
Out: 5500rpm
